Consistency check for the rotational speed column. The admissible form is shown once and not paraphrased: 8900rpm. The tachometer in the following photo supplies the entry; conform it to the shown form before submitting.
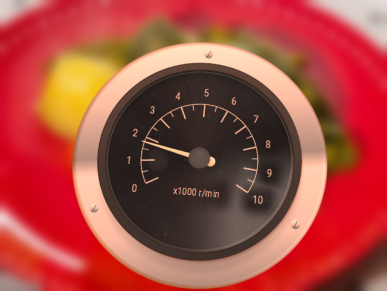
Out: 1750rpm
